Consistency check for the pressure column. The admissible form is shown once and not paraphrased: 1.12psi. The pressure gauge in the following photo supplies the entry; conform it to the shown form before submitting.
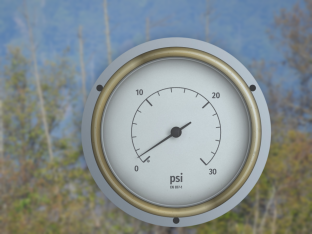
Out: 1psi
